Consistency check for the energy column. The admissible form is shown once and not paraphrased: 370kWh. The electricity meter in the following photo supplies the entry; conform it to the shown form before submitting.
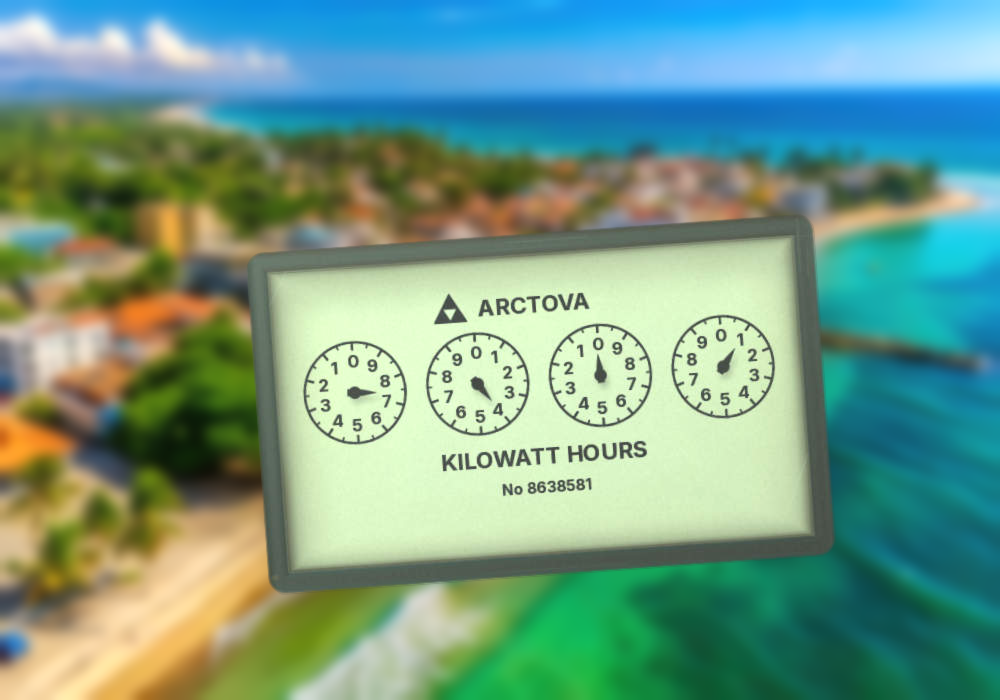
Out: 7401kWh
